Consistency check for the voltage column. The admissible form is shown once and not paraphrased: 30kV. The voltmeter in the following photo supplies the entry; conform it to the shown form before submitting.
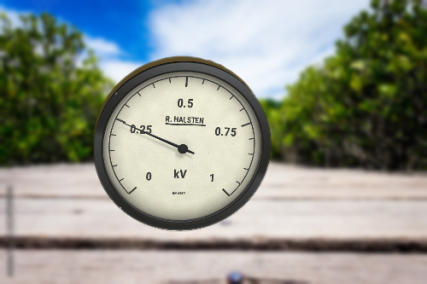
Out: 0.25kV
